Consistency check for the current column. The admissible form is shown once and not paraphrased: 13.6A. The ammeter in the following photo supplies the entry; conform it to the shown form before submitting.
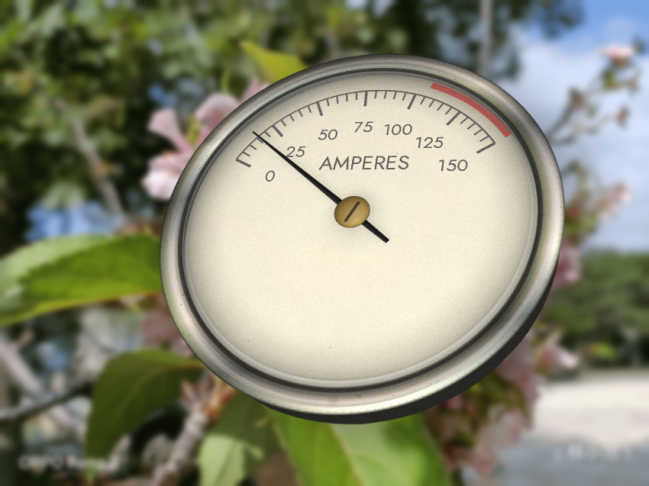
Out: 15A
